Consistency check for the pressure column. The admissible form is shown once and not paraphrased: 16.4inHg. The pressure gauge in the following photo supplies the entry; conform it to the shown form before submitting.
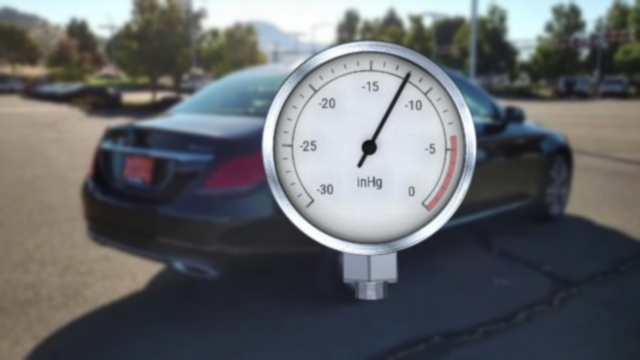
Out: -12inHg
